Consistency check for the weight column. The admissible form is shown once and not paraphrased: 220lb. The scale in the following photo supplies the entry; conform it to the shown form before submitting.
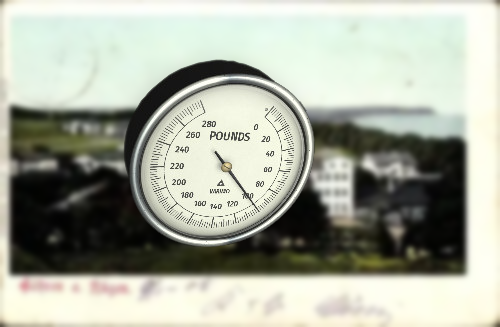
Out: 100lb
